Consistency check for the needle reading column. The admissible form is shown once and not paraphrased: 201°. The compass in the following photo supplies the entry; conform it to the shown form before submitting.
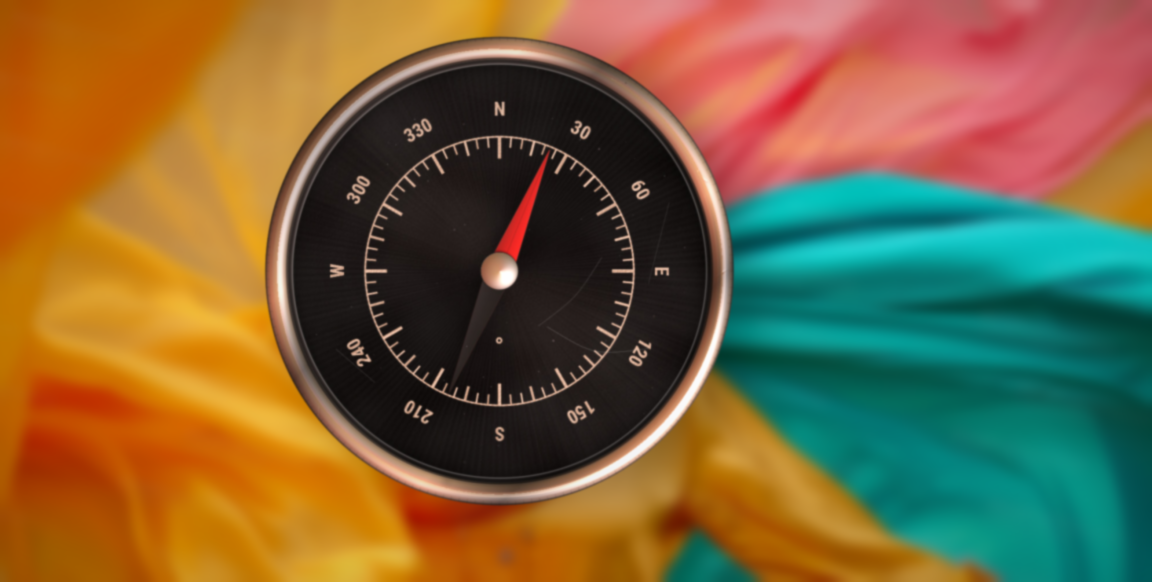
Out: 22.5°
